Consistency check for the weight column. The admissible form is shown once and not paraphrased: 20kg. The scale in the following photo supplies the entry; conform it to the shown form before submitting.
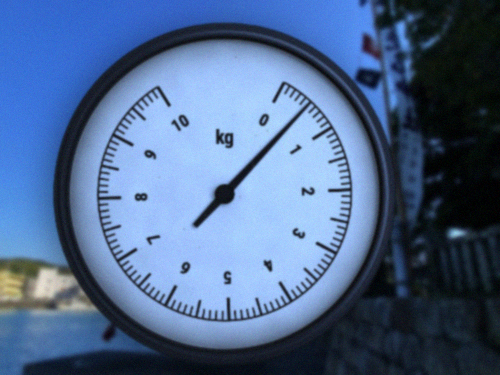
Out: 0.5kg
